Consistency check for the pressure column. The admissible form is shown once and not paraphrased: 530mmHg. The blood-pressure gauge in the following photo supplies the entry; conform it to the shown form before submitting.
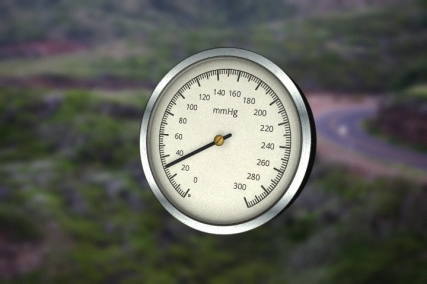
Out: 30mmHg
